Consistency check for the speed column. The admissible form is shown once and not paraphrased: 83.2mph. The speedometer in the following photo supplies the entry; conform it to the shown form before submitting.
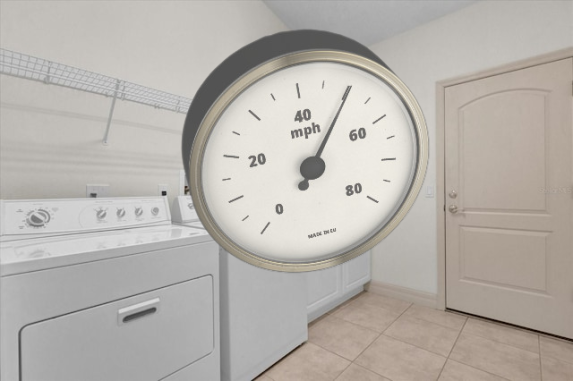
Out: 50mph
